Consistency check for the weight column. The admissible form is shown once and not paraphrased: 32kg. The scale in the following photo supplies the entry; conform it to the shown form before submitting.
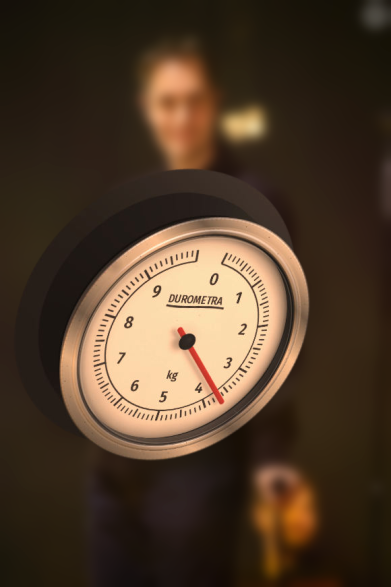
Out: 3.7kg
